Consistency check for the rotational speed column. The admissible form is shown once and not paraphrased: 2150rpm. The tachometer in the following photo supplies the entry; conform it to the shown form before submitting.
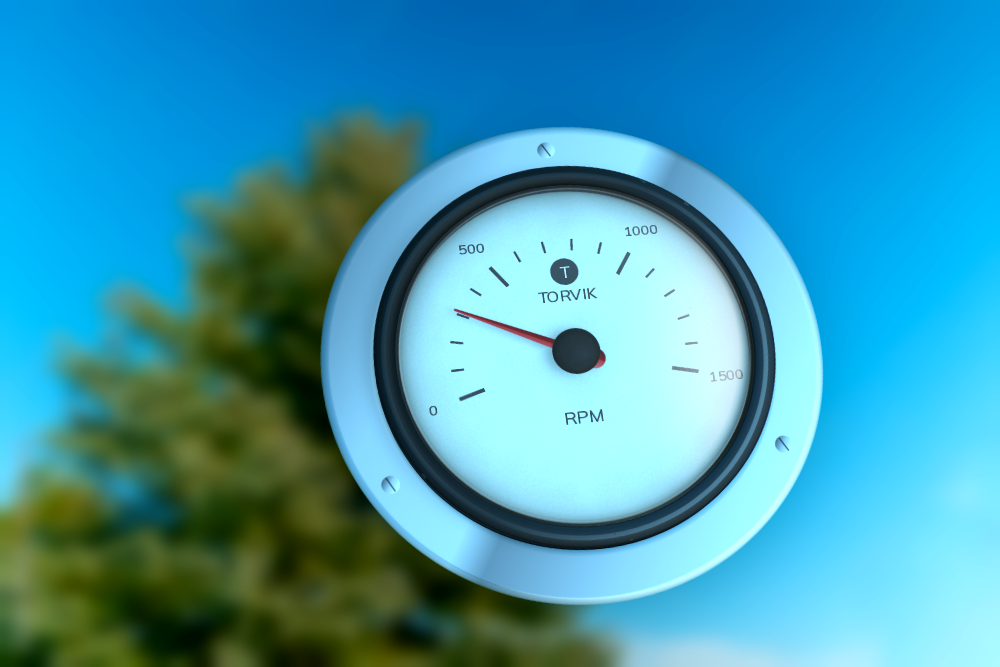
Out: 300rpm
